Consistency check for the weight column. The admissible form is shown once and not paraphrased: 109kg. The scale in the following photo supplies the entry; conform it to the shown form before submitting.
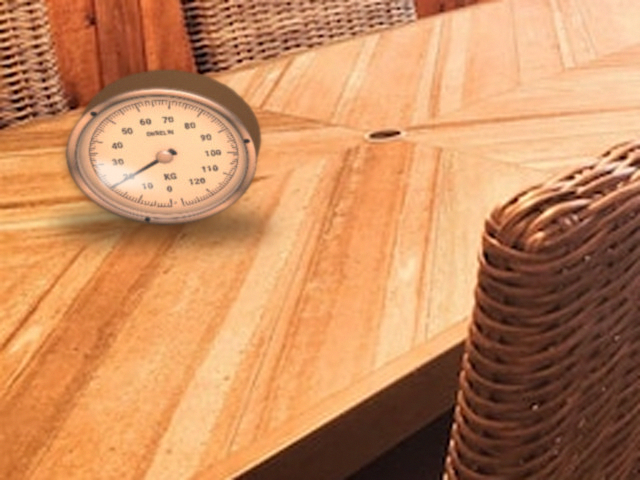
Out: 20kg
